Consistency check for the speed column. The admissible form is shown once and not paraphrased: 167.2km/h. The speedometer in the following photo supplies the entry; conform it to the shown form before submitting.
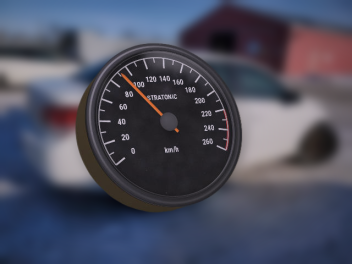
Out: 90km/h
